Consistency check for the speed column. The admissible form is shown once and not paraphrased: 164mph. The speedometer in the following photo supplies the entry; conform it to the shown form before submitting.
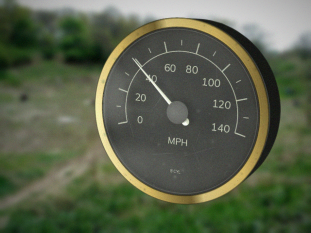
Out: 40mph
